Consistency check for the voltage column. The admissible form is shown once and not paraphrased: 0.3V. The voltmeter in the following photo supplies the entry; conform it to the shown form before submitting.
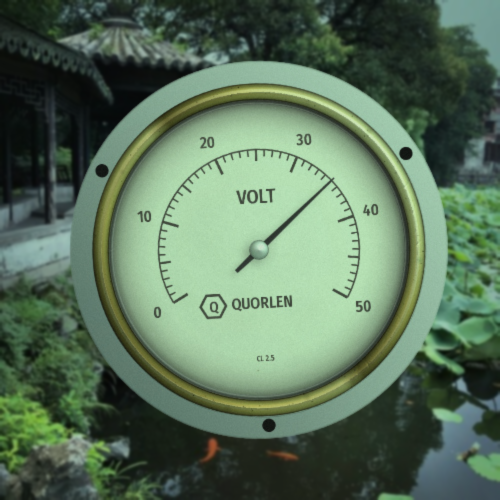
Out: 35V
